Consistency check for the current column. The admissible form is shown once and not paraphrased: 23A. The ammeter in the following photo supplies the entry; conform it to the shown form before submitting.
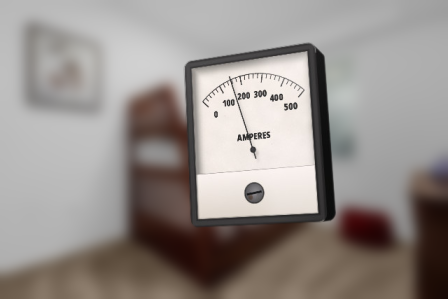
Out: 160A
